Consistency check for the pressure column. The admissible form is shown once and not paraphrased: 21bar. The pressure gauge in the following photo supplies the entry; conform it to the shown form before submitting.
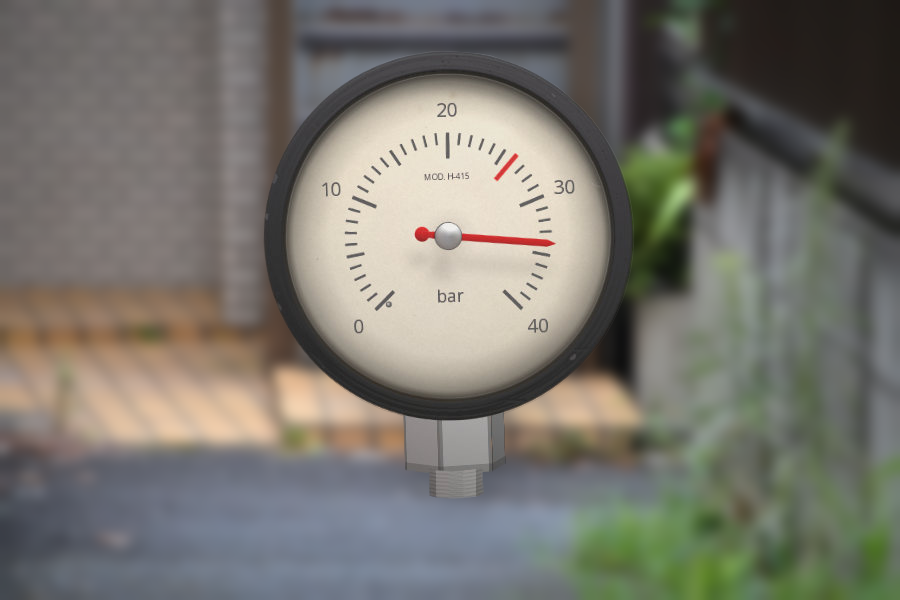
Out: 34bar
